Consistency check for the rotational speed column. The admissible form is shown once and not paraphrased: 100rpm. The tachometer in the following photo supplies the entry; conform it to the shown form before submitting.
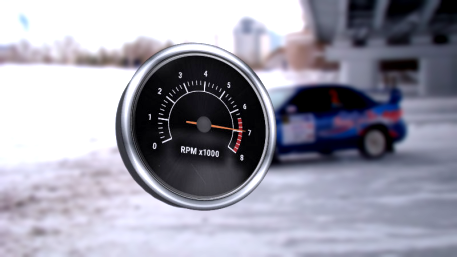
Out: 7000rpm
